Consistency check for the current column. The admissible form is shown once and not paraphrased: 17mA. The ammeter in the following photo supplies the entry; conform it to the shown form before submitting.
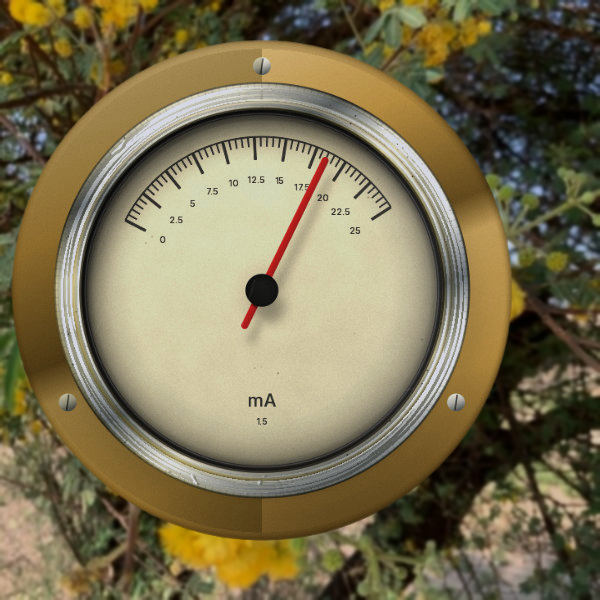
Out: 18.5mA
